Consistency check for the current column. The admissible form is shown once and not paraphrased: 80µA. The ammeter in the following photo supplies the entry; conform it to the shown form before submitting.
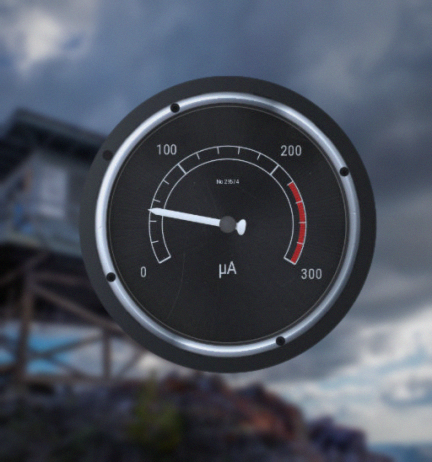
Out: 50µA
